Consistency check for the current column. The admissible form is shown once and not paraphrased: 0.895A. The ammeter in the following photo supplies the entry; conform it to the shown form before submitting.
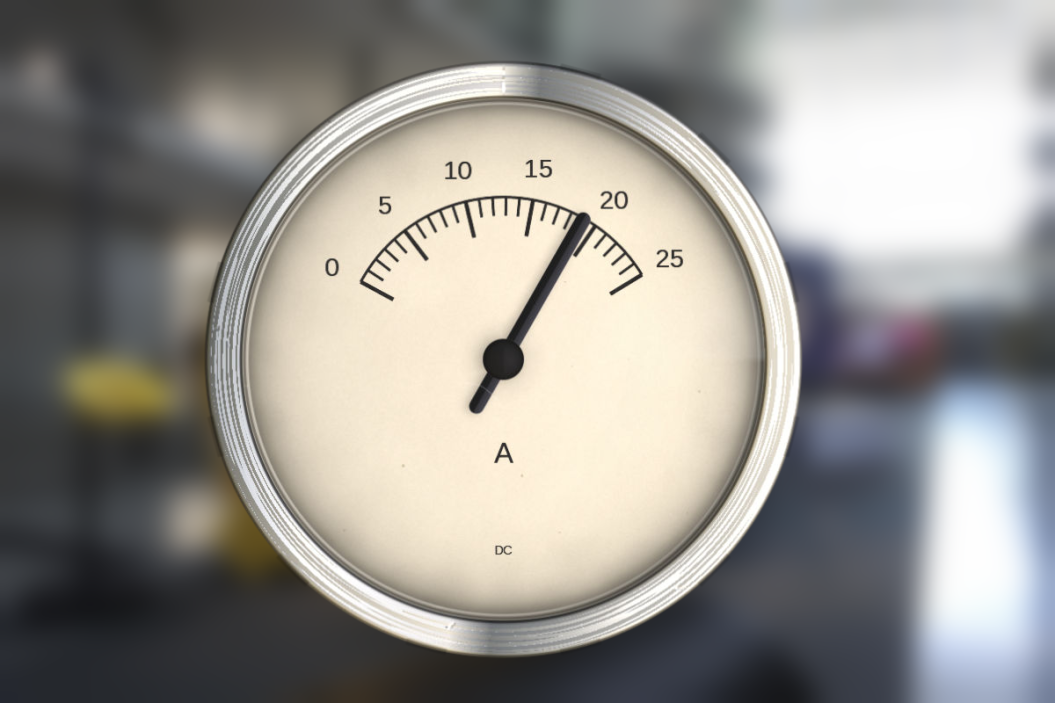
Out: 19A
